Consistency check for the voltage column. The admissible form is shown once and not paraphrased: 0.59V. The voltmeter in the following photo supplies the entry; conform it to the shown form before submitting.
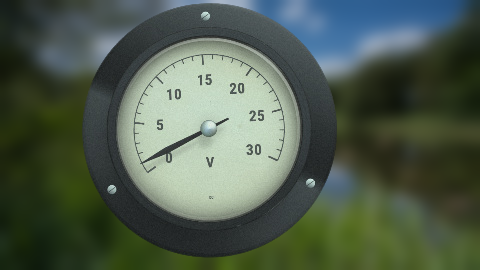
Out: 1V
